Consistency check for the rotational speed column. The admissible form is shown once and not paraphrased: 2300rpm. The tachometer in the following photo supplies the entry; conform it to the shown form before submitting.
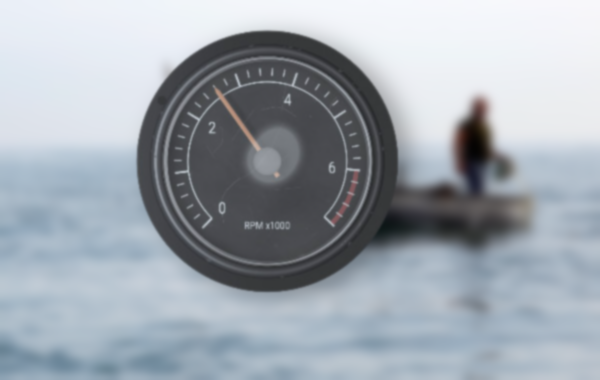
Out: 2600rpm
